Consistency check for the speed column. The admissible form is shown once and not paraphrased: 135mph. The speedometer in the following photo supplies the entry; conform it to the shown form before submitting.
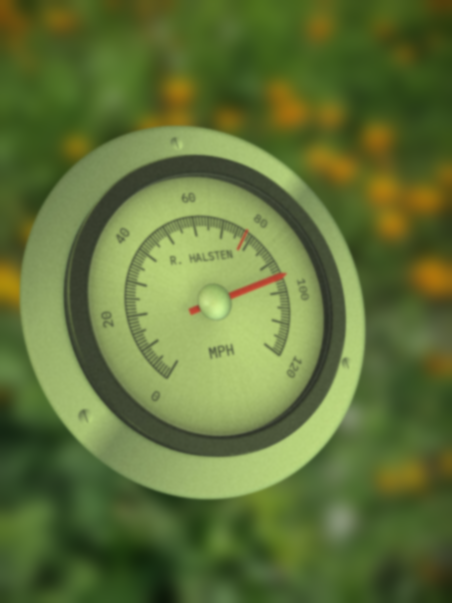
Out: 95mph
